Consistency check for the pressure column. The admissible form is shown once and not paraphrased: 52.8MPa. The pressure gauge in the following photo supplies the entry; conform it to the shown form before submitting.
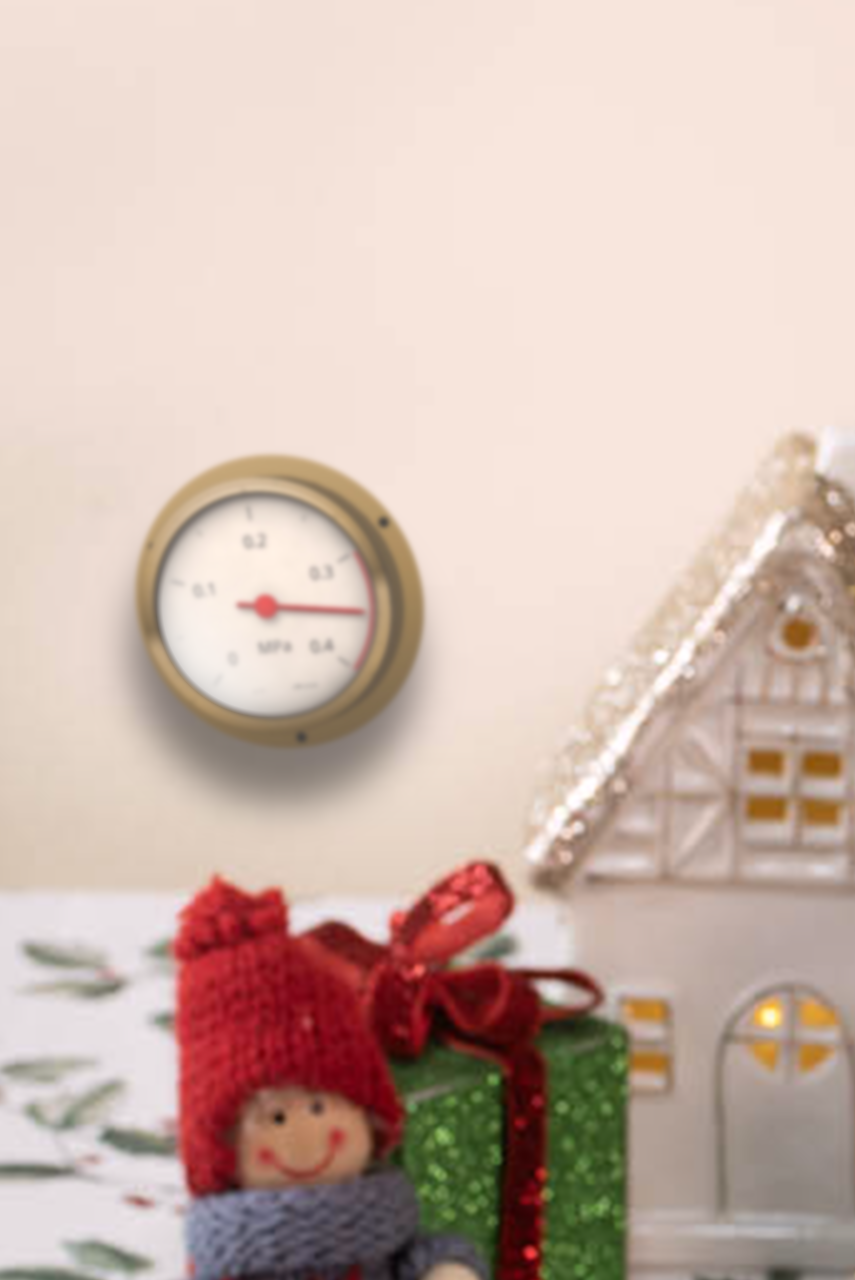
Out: 0.35MPa
